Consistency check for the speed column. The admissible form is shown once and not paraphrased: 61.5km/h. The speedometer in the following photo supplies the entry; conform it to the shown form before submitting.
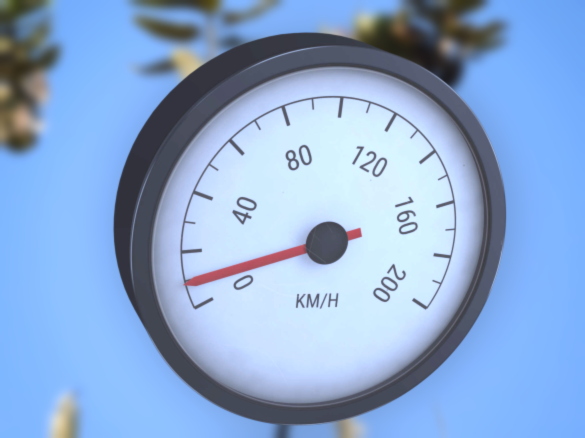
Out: 10km/h
